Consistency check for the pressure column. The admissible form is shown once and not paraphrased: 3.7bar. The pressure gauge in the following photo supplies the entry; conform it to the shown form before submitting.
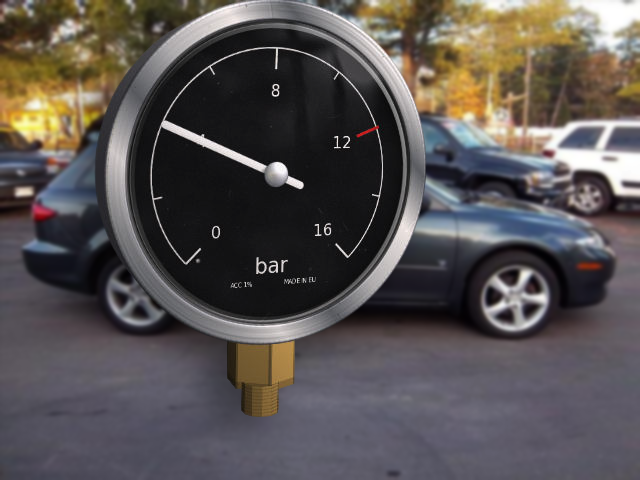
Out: 4bar
